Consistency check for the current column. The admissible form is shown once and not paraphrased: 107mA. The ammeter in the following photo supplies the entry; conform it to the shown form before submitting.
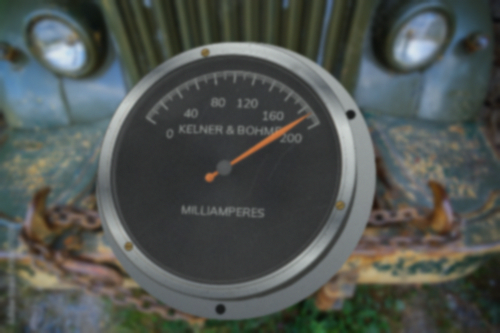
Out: 190mA
